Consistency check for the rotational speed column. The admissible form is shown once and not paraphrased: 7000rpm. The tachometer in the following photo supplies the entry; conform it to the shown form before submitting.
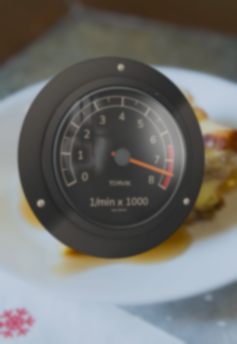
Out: 7500rpm
